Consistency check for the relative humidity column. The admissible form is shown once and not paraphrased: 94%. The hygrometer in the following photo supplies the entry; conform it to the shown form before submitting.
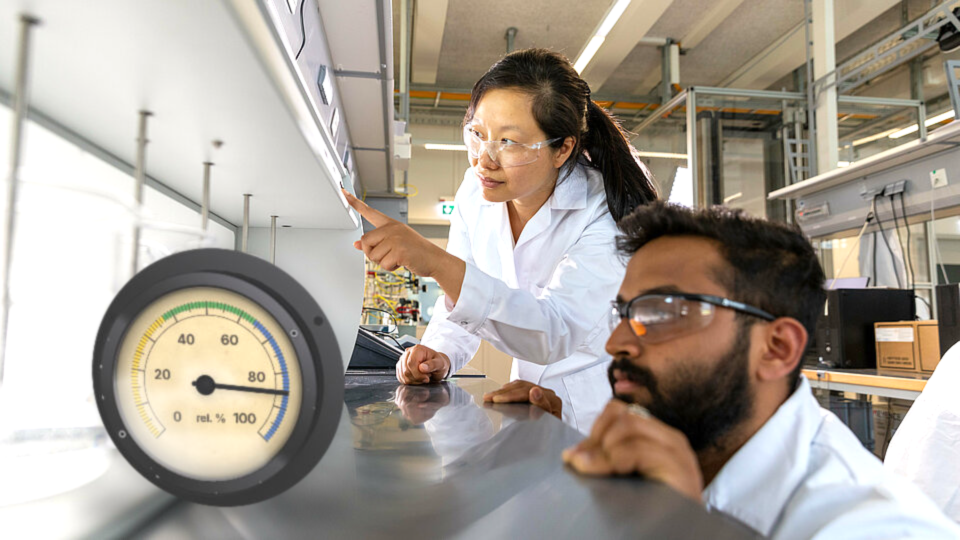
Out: 85%
